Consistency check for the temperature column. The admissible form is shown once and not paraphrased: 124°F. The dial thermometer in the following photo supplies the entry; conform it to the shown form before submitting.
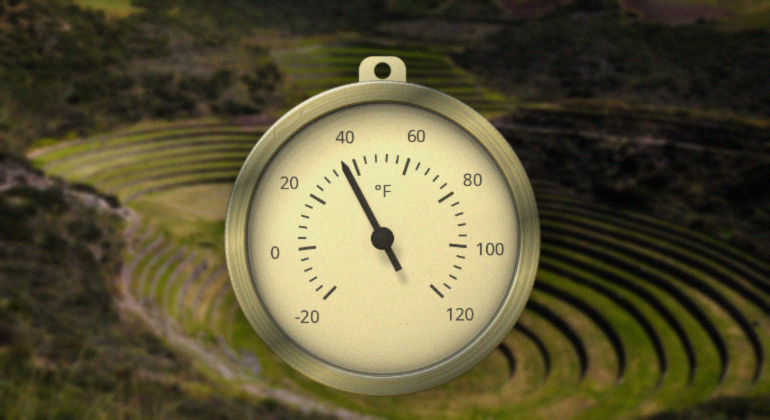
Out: 36°F
